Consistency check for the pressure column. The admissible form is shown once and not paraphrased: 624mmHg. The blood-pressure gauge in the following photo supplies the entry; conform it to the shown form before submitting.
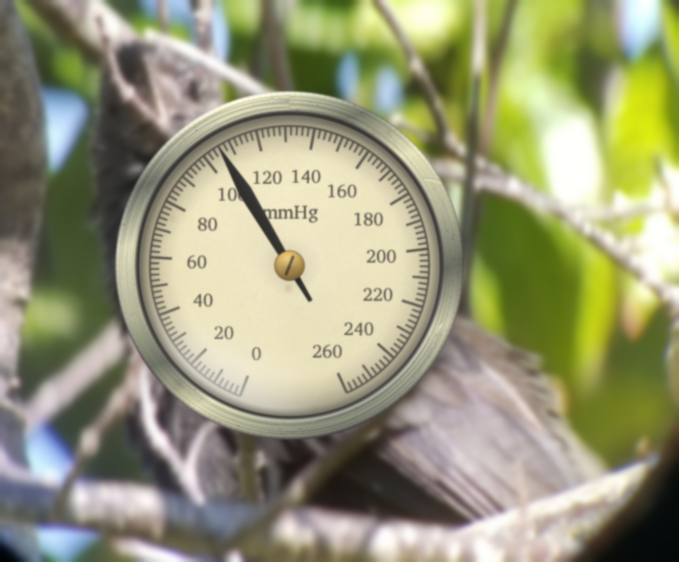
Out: 106mmHg
